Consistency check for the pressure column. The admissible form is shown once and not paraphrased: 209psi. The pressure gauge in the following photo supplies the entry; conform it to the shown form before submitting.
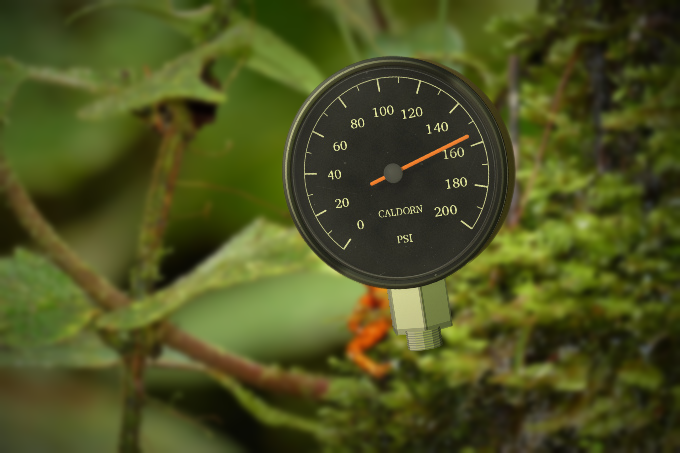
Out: 155psi
